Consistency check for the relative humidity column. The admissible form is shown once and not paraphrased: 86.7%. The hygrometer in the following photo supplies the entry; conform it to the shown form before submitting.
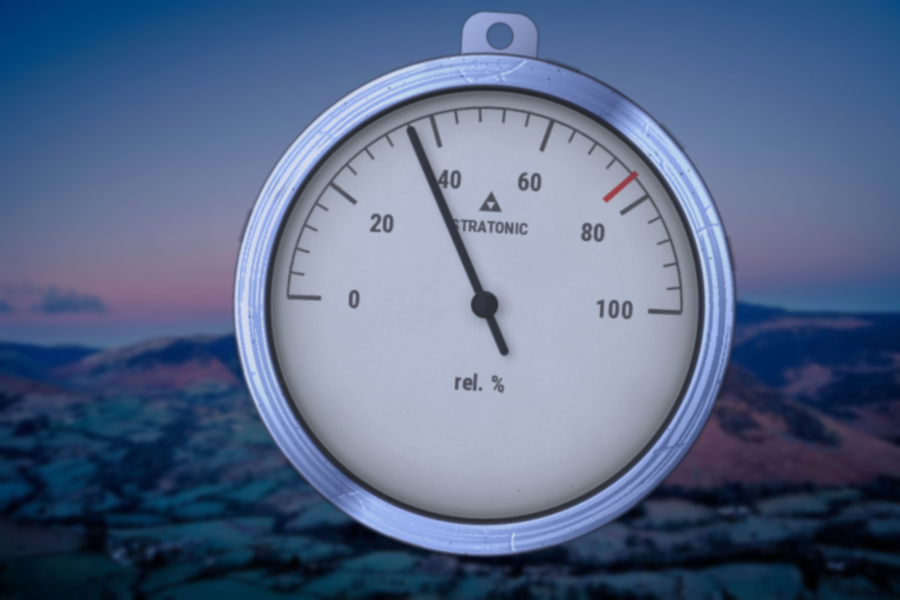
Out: 36%
